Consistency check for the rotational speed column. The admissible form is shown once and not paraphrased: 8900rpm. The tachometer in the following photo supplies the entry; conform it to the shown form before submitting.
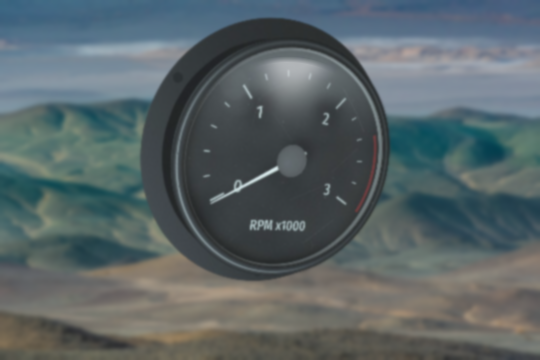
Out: 0rpm
